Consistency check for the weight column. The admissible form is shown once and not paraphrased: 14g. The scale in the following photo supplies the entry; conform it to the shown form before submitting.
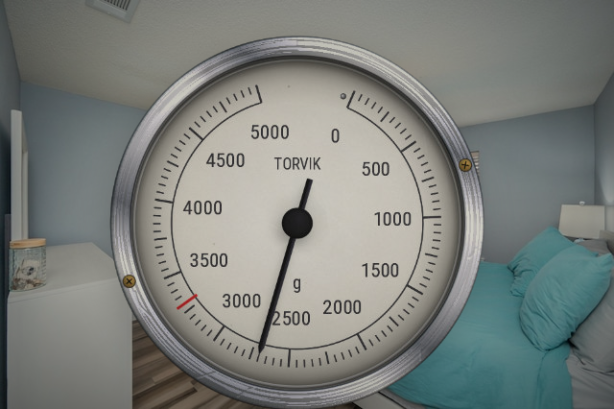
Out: 2700g
